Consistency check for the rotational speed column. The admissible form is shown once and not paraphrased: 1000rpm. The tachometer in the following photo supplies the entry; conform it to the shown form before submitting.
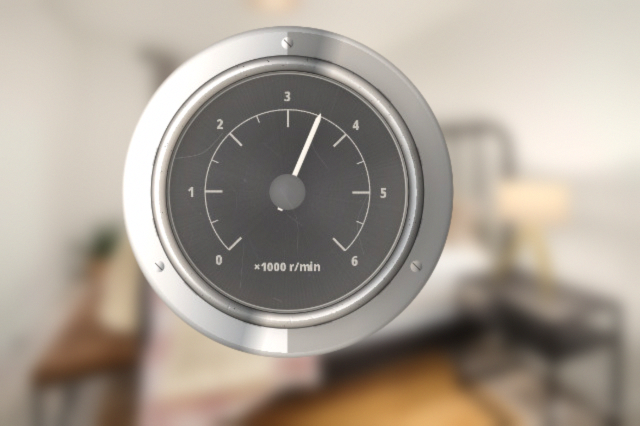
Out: 3500rpm
